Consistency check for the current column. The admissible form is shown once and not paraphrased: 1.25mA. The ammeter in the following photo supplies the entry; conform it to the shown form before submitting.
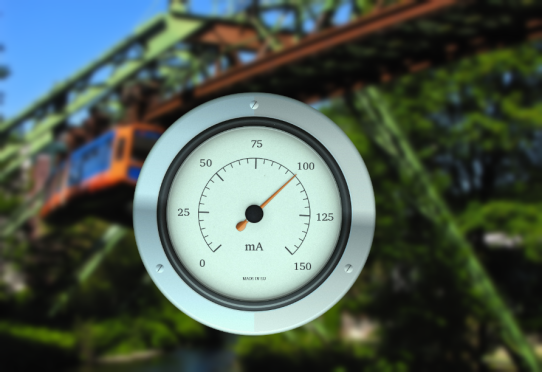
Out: 100mA
